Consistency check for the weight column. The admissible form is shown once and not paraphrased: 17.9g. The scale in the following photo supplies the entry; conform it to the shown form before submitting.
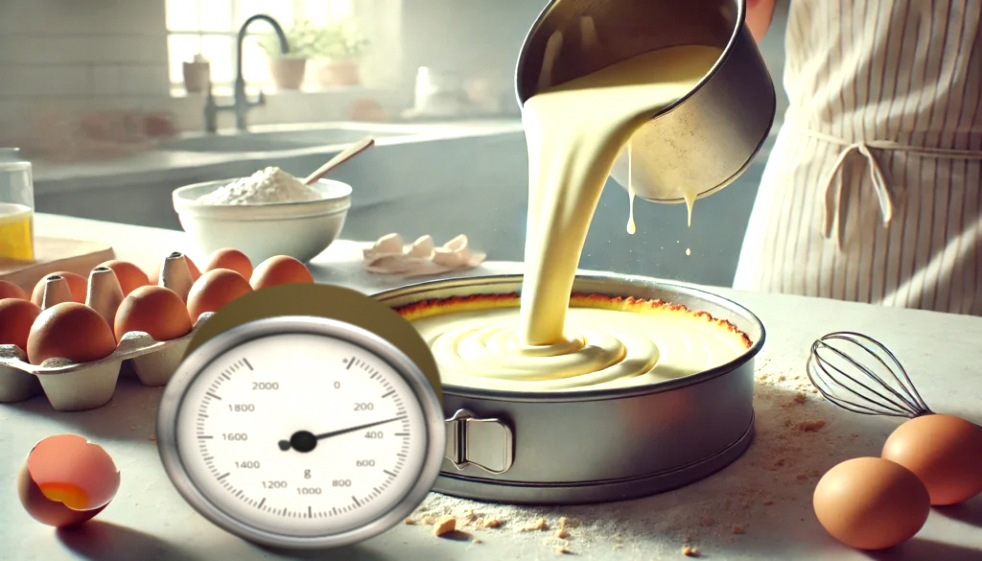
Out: 300g
